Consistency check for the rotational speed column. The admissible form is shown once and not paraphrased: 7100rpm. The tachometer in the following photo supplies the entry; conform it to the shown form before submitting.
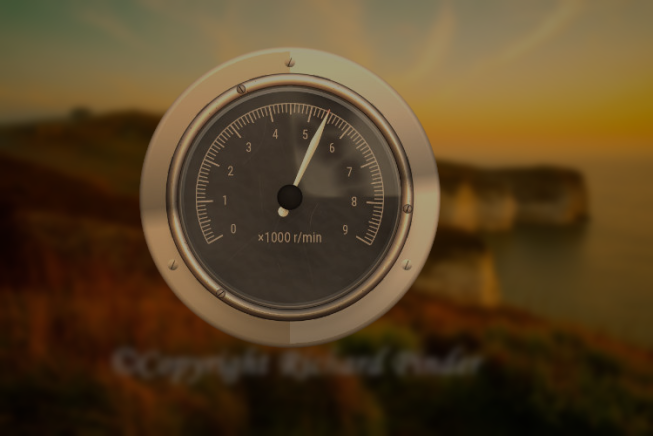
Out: 5400rpm
